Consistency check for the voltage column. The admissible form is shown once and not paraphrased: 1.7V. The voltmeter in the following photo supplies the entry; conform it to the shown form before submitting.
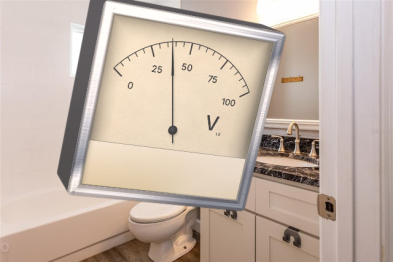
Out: 37.5V
